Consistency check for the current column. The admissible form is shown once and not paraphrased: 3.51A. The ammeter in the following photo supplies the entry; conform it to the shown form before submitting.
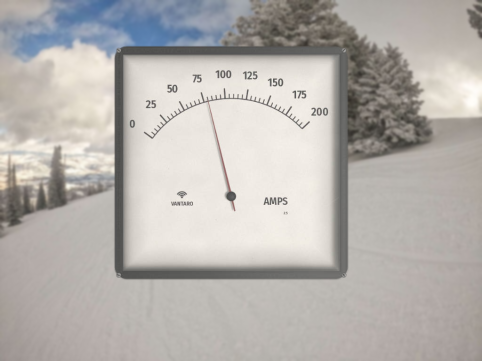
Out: 80A
